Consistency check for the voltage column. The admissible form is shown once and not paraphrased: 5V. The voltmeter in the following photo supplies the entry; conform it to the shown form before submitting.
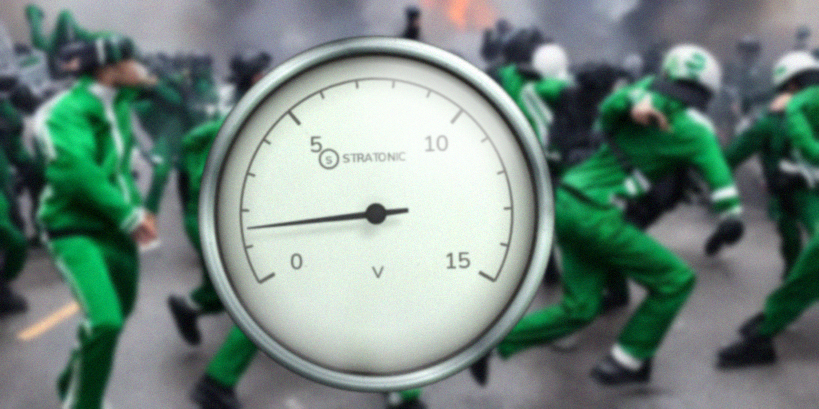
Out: 1.5V
